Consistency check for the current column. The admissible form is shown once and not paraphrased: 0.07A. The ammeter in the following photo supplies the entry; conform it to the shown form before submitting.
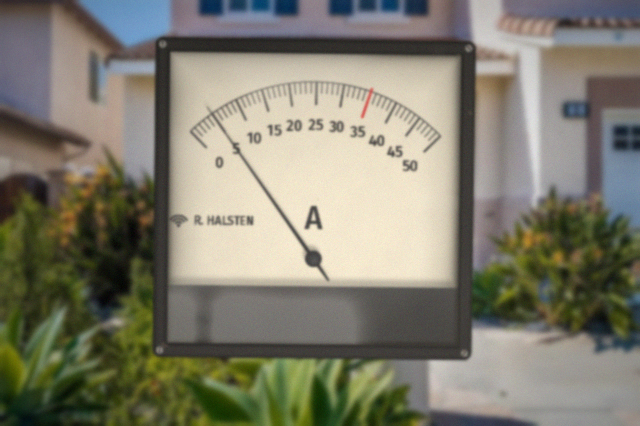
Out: 5A
